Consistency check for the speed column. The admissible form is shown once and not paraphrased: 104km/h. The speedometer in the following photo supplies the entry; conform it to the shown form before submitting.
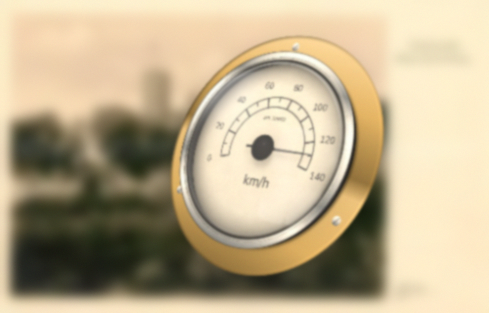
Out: 130km/h
